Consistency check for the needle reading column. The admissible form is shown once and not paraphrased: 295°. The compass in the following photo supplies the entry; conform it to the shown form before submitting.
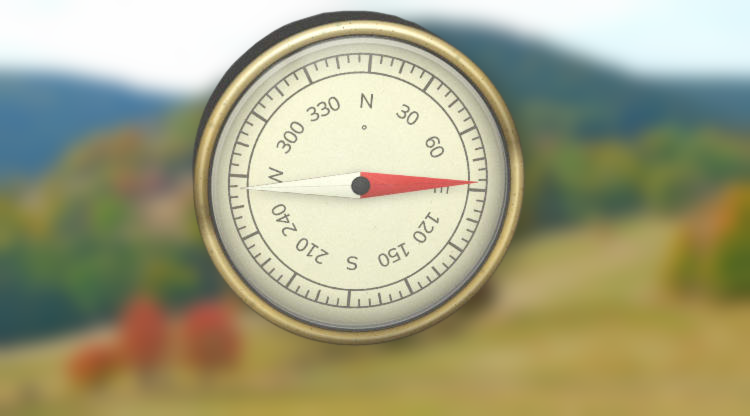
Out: 85°
